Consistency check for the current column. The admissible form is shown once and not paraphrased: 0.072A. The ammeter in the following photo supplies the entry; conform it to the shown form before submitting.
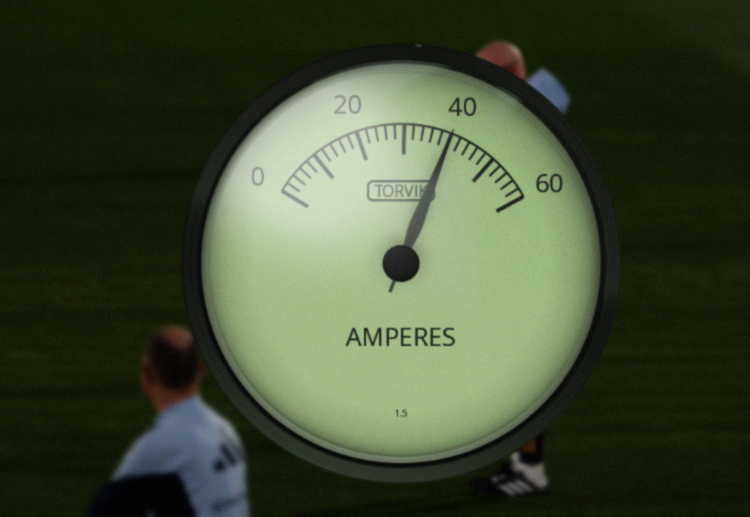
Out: 40A
